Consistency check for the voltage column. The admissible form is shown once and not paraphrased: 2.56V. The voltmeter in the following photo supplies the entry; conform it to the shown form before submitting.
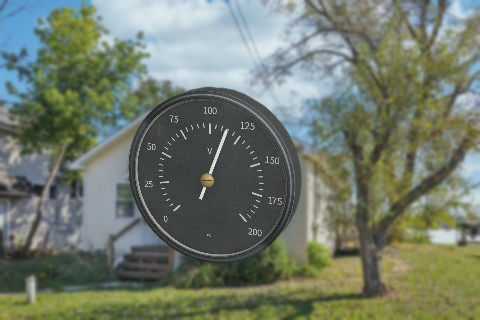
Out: 115V
